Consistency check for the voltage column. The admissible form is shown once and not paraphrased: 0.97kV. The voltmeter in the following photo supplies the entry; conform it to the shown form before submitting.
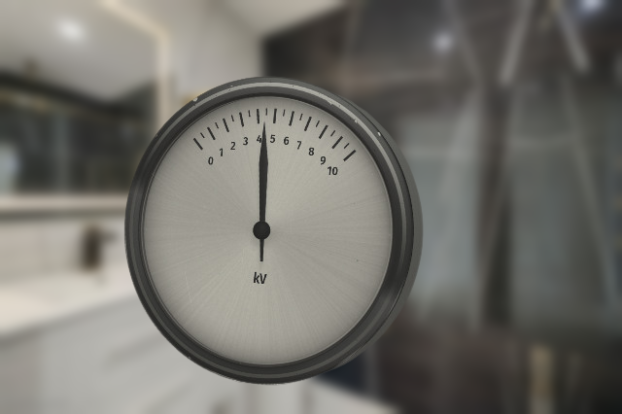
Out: 4.5kV
